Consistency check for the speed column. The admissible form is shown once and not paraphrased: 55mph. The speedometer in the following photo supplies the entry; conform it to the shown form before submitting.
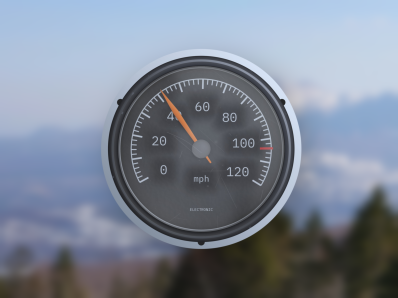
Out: 42mph
